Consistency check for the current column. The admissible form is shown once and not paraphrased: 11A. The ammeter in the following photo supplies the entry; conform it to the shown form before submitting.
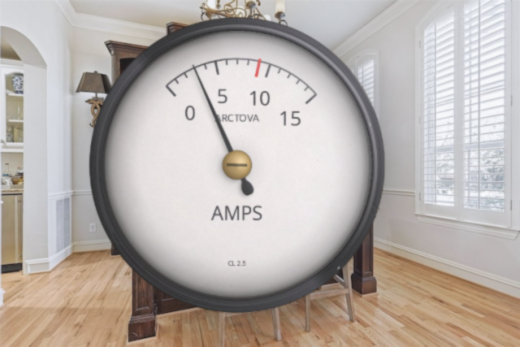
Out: 3A
